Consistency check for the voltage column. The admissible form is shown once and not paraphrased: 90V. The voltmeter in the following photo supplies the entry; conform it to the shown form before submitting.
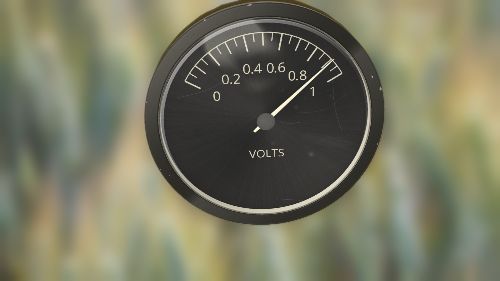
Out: 0.9V
